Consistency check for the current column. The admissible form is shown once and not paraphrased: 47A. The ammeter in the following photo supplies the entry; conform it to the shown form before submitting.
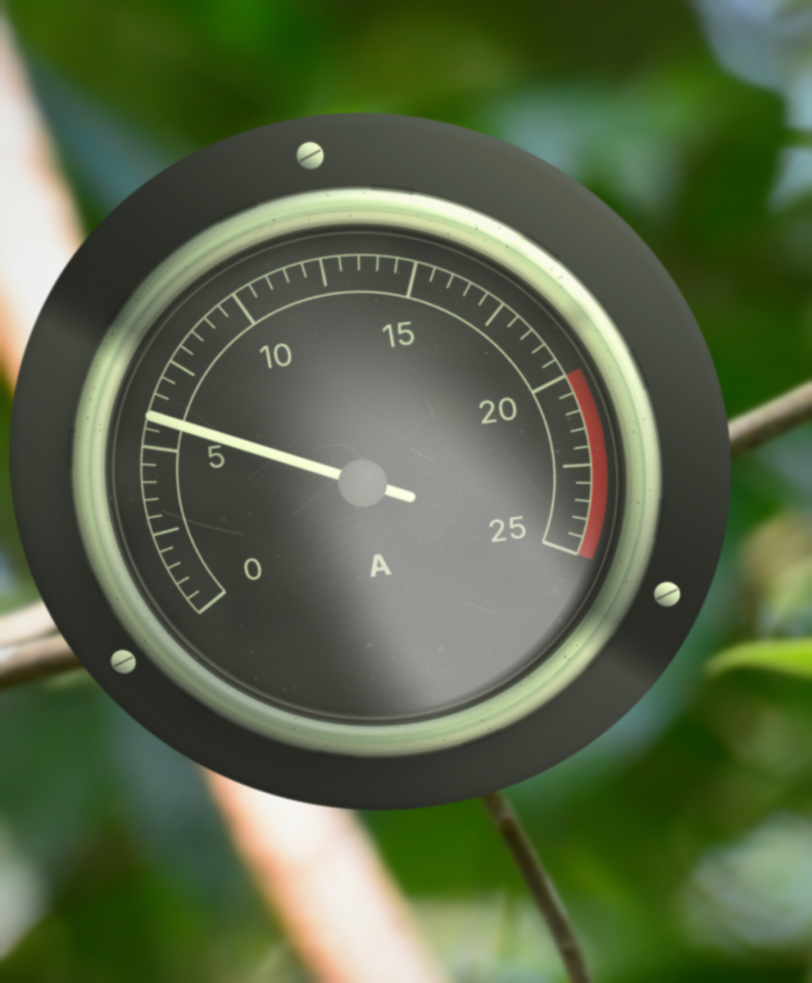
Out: 6A
